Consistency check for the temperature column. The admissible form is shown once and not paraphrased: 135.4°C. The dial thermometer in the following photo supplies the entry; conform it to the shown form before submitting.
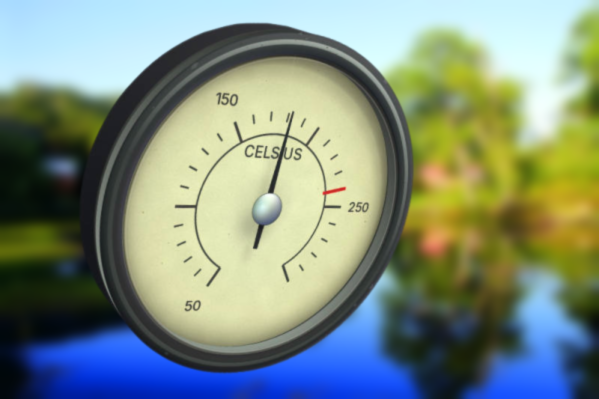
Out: 180°C
